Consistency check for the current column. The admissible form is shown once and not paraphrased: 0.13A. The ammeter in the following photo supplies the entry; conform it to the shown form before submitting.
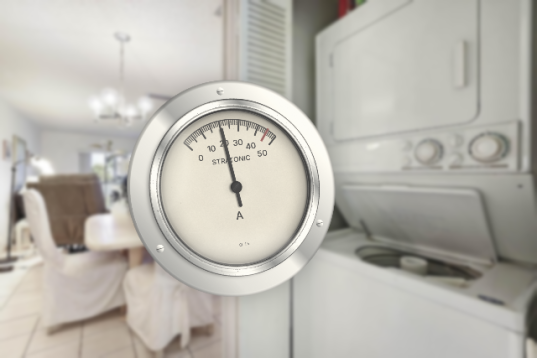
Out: 20A
